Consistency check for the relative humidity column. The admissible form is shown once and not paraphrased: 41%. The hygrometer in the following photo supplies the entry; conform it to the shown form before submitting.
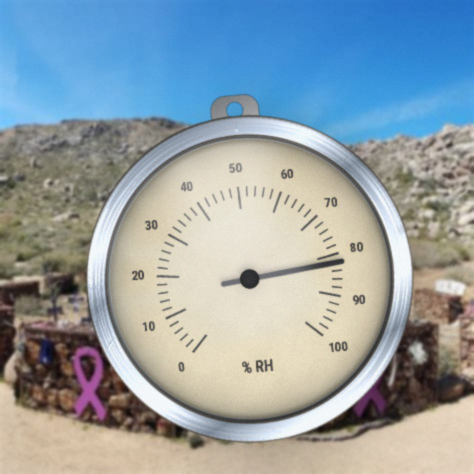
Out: 82%
